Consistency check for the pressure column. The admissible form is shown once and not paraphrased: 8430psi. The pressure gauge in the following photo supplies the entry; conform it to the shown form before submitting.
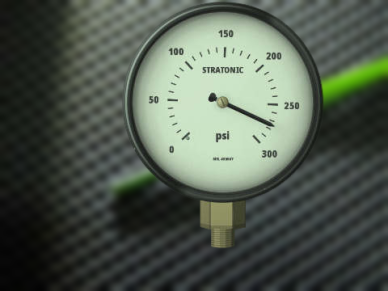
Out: 275psi
